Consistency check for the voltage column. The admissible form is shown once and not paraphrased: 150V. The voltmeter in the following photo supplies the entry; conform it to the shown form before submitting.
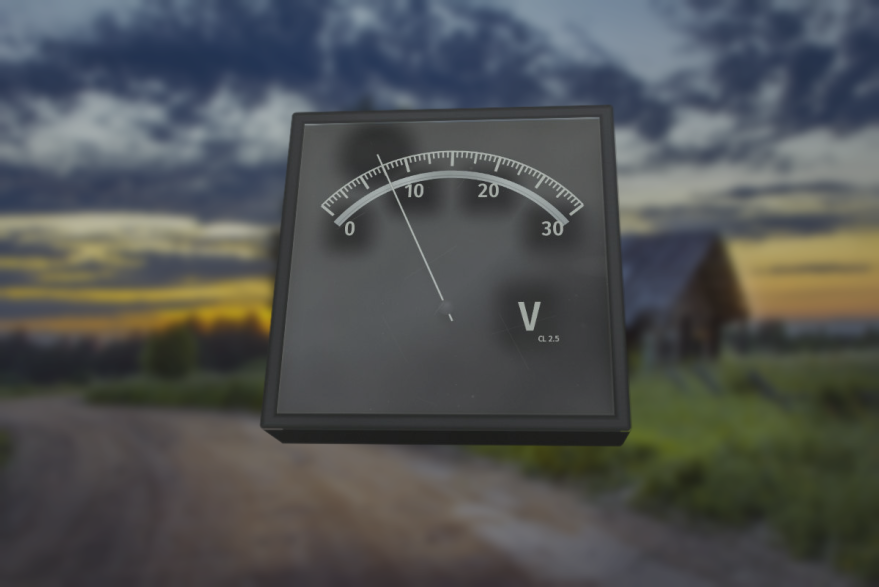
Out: 7.5V
